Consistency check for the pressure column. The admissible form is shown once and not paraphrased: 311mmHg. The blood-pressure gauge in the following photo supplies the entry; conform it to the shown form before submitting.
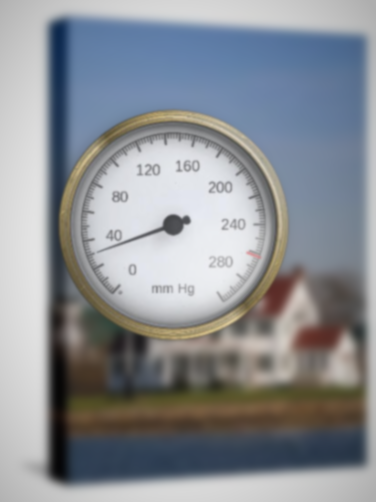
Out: 30mmHg
